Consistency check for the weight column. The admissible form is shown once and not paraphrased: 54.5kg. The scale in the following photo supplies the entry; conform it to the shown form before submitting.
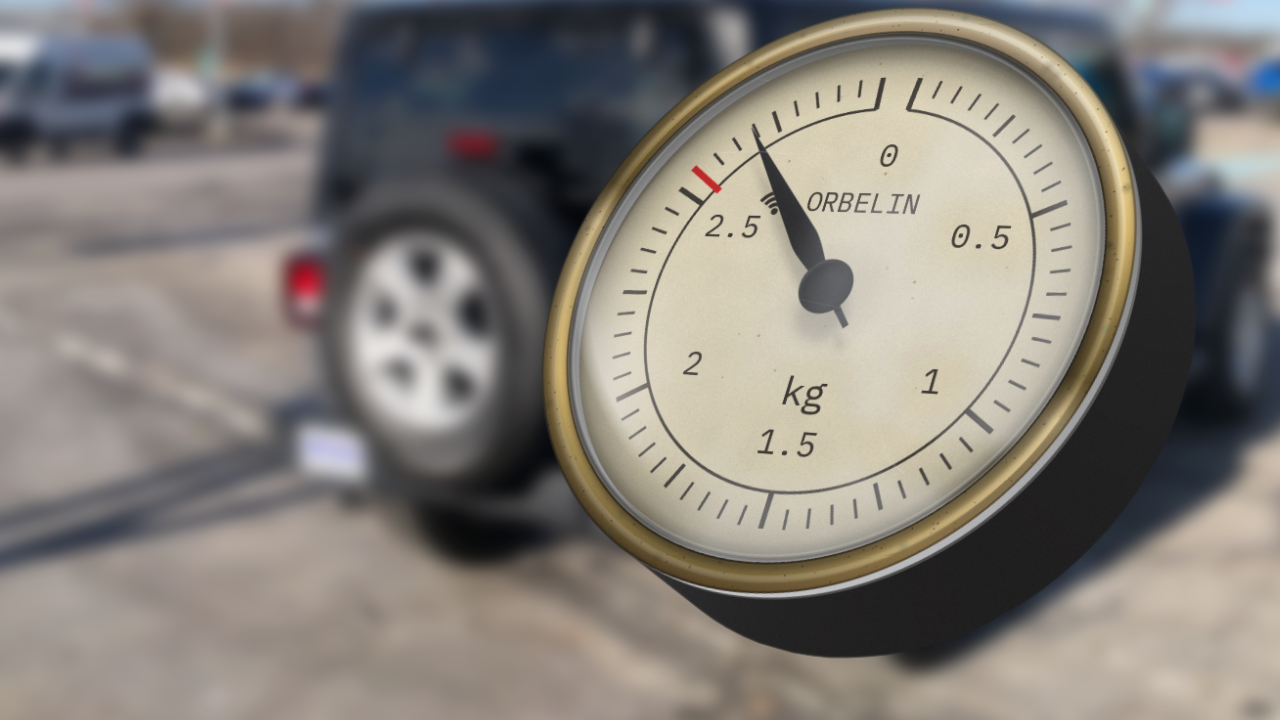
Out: 2.7kg
